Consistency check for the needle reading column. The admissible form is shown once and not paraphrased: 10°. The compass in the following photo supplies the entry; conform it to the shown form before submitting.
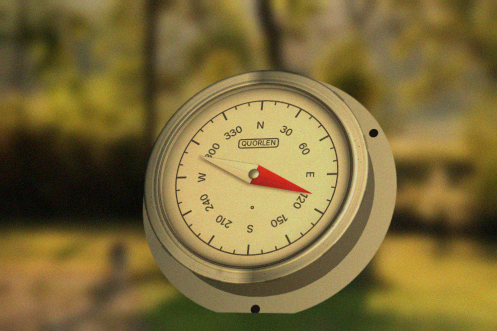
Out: 110°
